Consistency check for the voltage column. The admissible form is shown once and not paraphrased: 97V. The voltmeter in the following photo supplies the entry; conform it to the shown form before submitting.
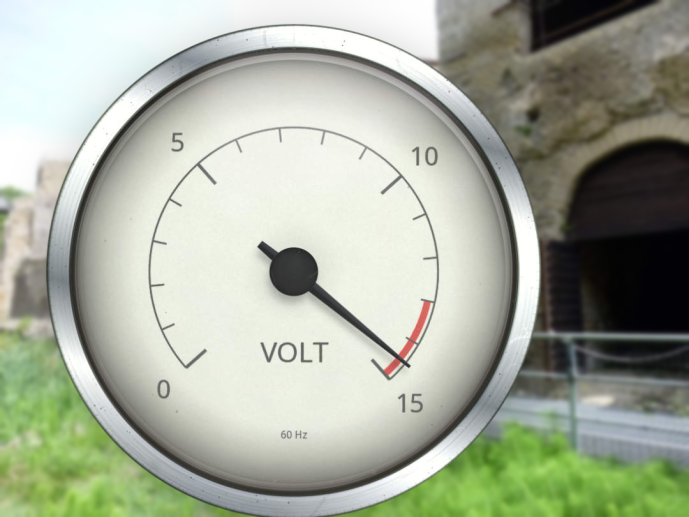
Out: 14.5V
